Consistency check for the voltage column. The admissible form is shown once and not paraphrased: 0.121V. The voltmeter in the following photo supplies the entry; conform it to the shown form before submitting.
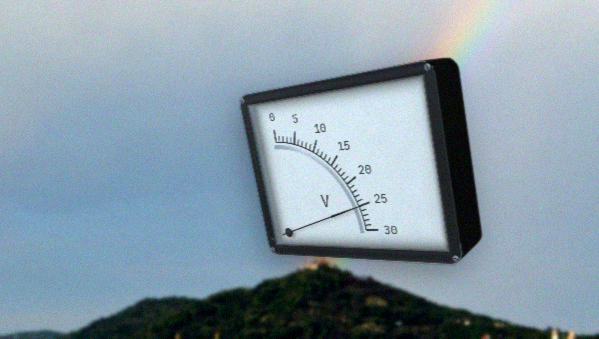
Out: 25V
